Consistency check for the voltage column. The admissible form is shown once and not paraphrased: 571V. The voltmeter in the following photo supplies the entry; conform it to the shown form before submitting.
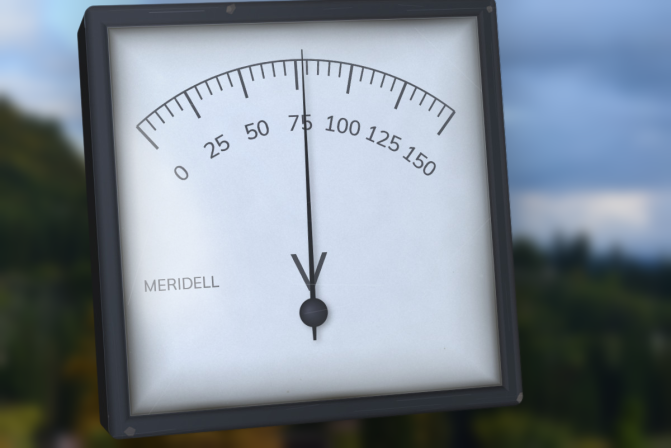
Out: 77.5V
